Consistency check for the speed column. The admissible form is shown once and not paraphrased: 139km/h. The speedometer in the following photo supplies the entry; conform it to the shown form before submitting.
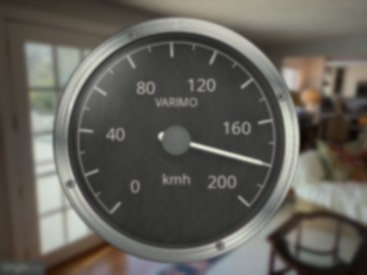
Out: 180km/h
